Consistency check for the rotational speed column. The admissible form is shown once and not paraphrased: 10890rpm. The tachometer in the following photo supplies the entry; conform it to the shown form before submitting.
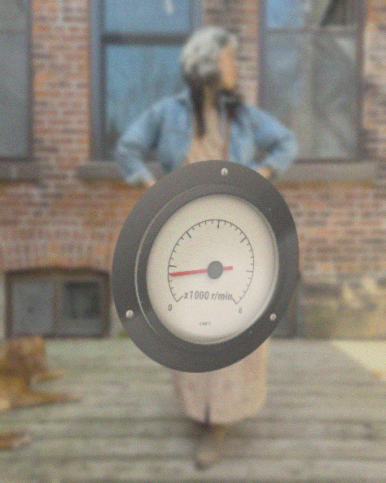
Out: 800rpm
